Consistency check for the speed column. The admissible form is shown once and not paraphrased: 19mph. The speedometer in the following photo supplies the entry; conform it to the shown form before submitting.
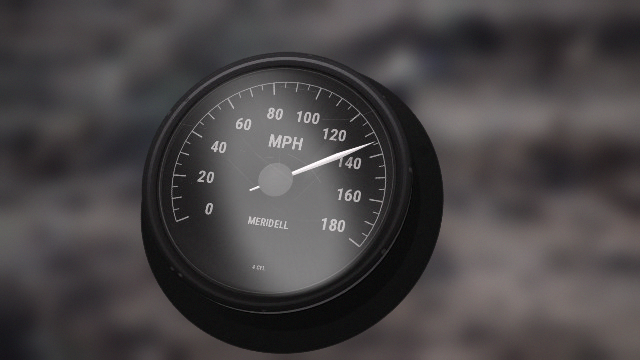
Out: 135mph
